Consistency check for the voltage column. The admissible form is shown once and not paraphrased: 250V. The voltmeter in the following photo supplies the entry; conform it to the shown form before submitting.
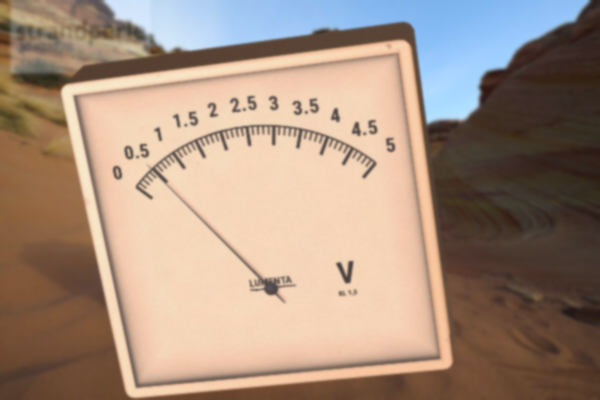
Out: 0.5V
